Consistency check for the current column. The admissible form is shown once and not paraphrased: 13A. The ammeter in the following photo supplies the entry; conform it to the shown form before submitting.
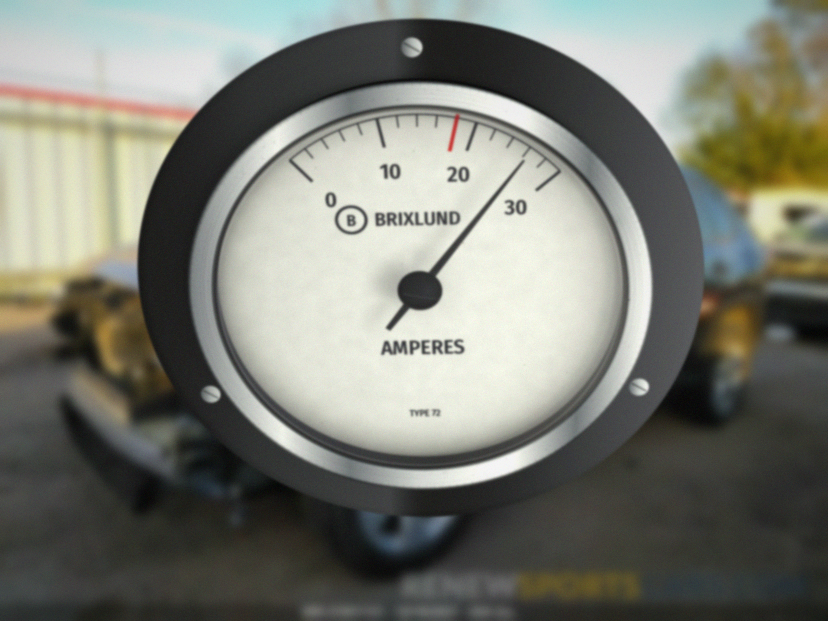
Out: 26A
